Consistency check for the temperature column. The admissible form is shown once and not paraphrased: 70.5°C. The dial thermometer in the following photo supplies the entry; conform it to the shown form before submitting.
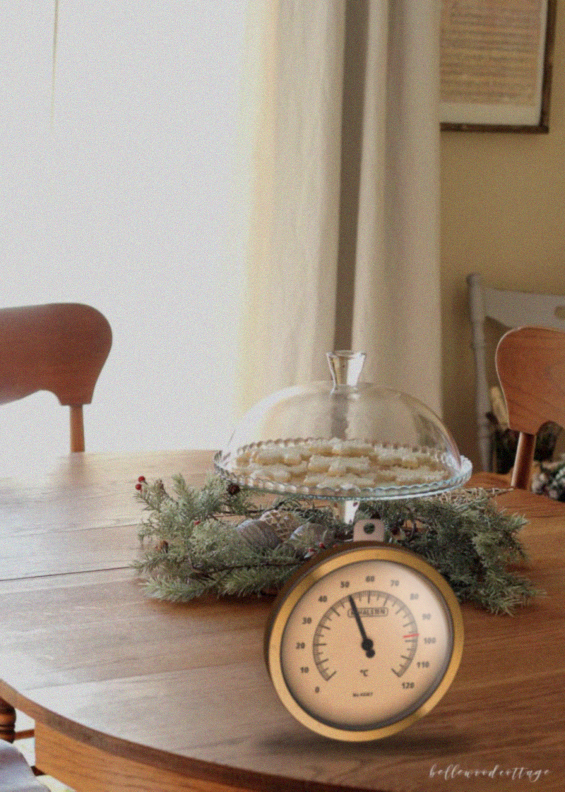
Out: 50°C
